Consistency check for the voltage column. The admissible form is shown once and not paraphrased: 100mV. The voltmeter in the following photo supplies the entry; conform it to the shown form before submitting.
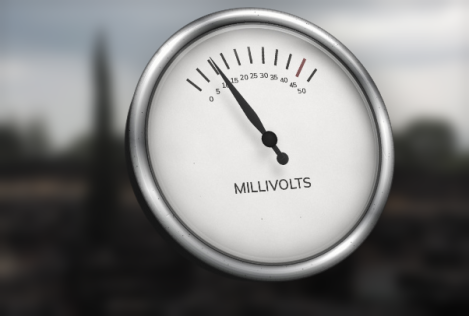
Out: 10mV
